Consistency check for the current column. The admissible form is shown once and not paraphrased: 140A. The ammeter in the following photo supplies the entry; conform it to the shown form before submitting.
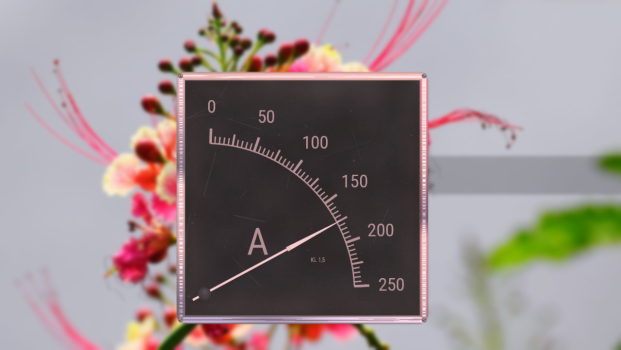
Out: 175A
